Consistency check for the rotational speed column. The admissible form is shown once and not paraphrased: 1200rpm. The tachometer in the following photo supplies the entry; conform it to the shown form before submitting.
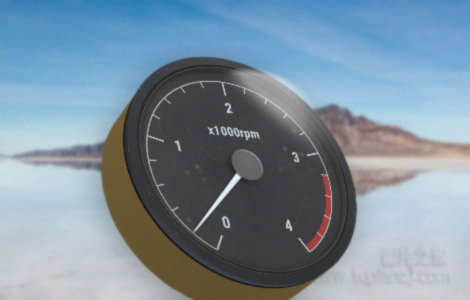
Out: 200rpm
